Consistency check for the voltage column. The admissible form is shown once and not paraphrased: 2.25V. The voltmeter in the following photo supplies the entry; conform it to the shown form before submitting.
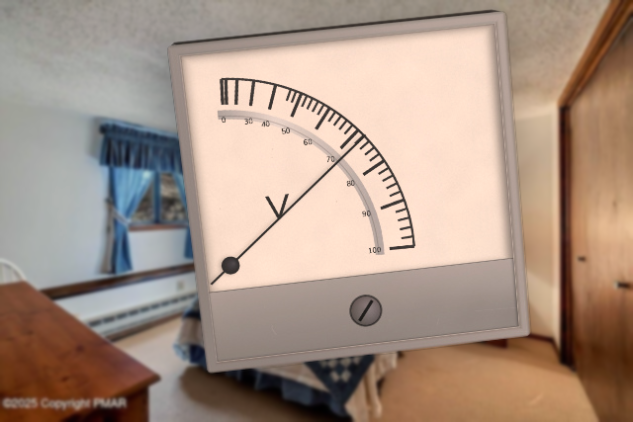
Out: 72V
